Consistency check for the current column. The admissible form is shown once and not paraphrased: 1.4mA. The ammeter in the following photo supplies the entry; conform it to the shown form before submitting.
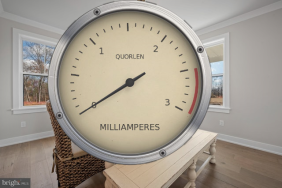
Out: 0mA
